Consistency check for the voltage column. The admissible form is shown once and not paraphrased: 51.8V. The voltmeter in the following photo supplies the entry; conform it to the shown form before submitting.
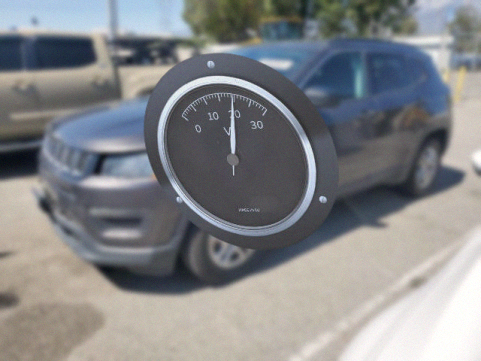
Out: 20V
